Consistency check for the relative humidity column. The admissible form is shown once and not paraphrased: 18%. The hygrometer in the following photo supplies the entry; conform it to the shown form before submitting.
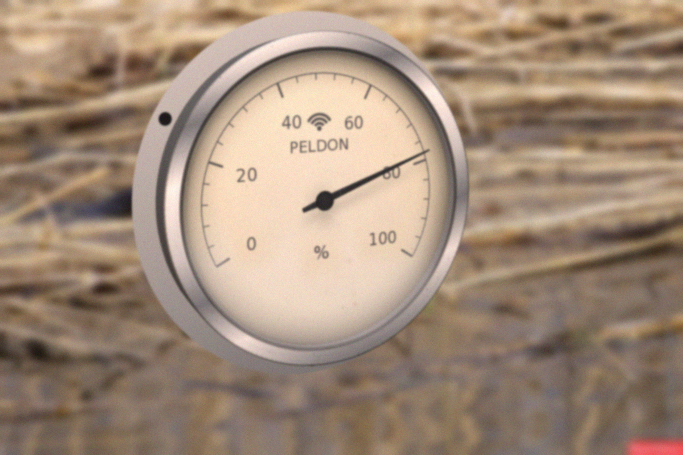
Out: 78%
